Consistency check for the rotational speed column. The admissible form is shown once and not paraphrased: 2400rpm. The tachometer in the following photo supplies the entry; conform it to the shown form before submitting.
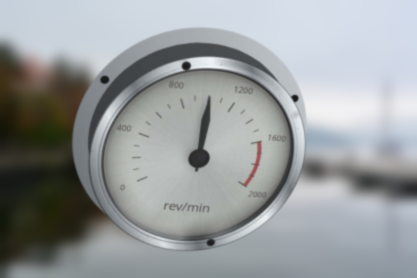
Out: 1000rpm
